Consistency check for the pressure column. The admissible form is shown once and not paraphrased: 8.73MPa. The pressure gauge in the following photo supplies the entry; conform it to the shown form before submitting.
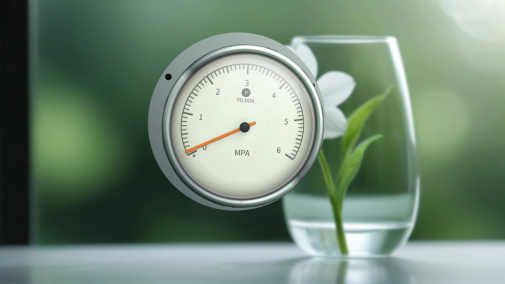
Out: 0.1MPa
